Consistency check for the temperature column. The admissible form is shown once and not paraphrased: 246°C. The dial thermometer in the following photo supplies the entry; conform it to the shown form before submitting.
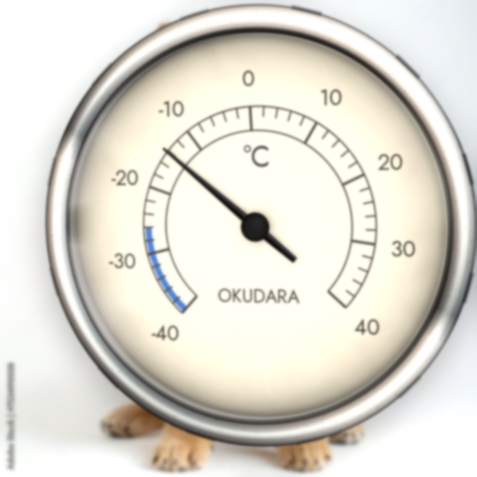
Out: -14°C
